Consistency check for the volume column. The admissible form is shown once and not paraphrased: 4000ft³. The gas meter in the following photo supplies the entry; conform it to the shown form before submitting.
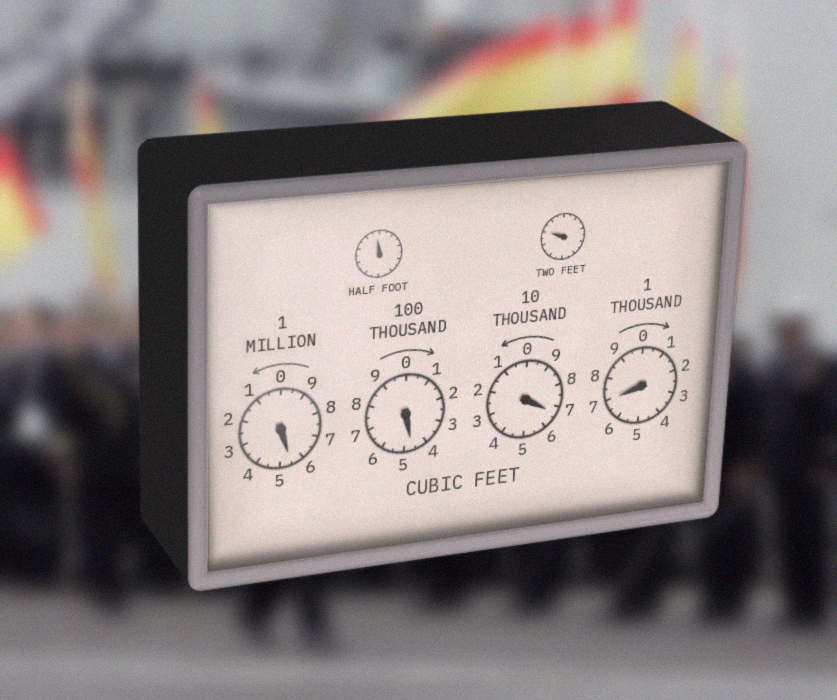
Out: 546700ft³
